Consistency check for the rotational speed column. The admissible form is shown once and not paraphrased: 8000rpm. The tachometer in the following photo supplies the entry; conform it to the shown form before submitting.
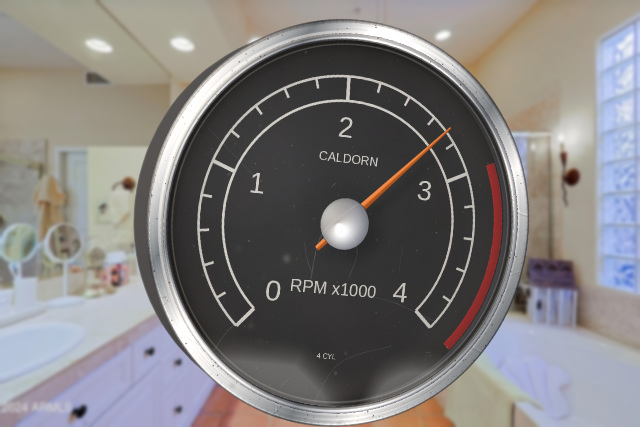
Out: 2700rpm
